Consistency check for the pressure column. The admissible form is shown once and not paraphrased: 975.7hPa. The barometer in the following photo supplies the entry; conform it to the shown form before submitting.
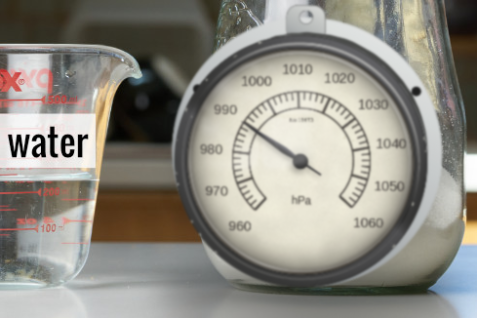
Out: 990hPa
